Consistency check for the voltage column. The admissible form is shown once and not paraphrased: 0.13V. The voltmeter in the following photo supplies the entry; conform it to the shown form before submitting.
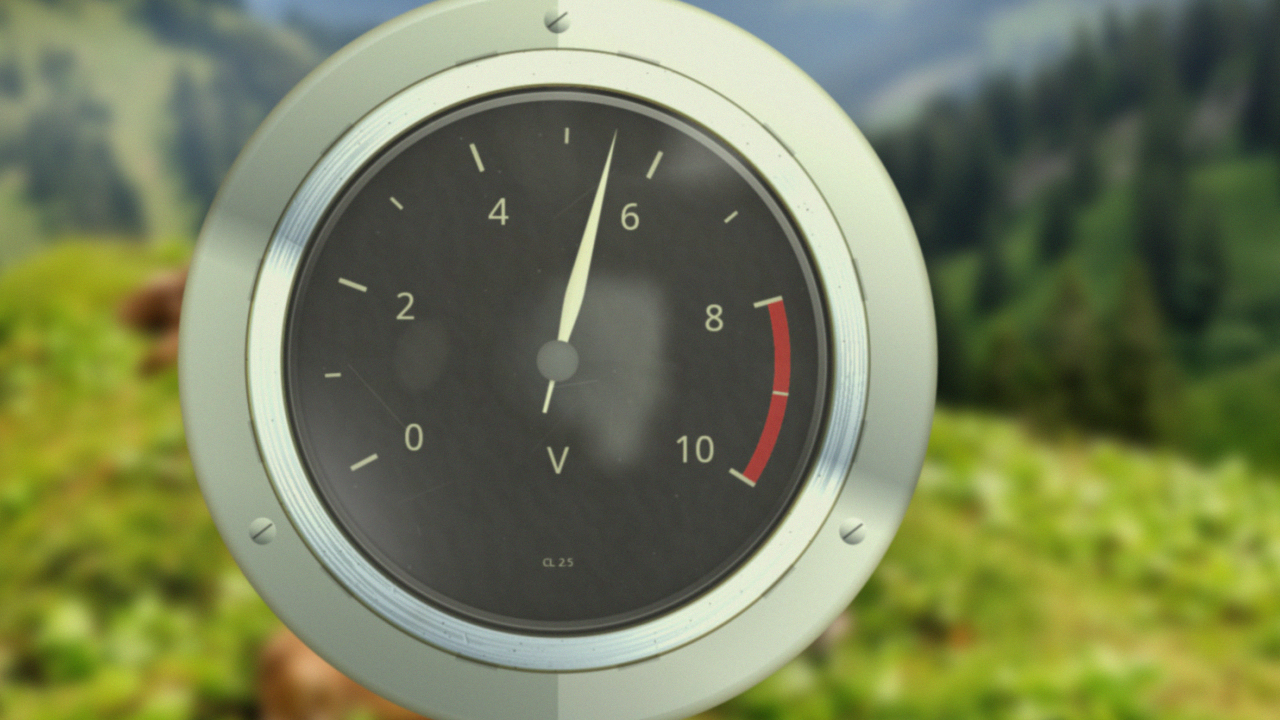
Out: 5.5V
